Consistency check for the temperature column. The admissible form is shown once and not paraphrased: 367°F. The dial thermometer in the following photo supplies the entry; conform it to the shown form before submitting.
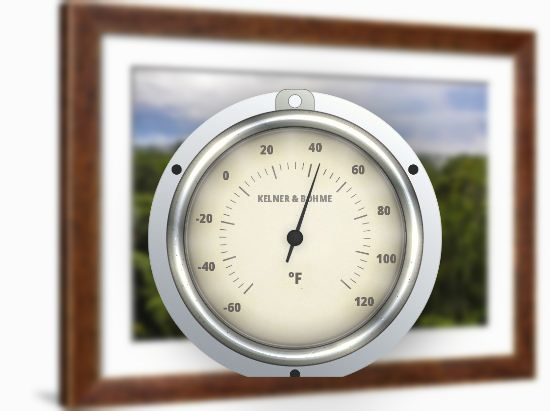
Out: 44°F
